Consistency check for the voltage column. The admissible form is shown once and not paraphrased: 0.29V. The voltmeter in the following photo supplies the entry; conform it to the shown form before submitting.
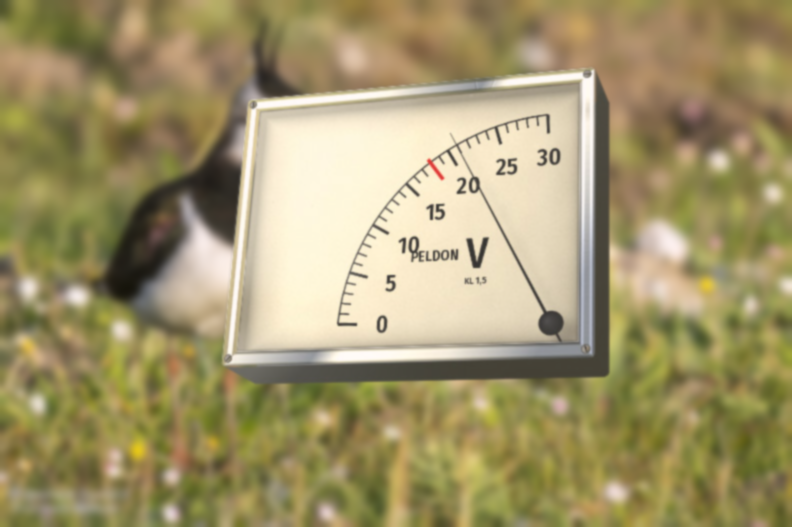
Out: 21V
